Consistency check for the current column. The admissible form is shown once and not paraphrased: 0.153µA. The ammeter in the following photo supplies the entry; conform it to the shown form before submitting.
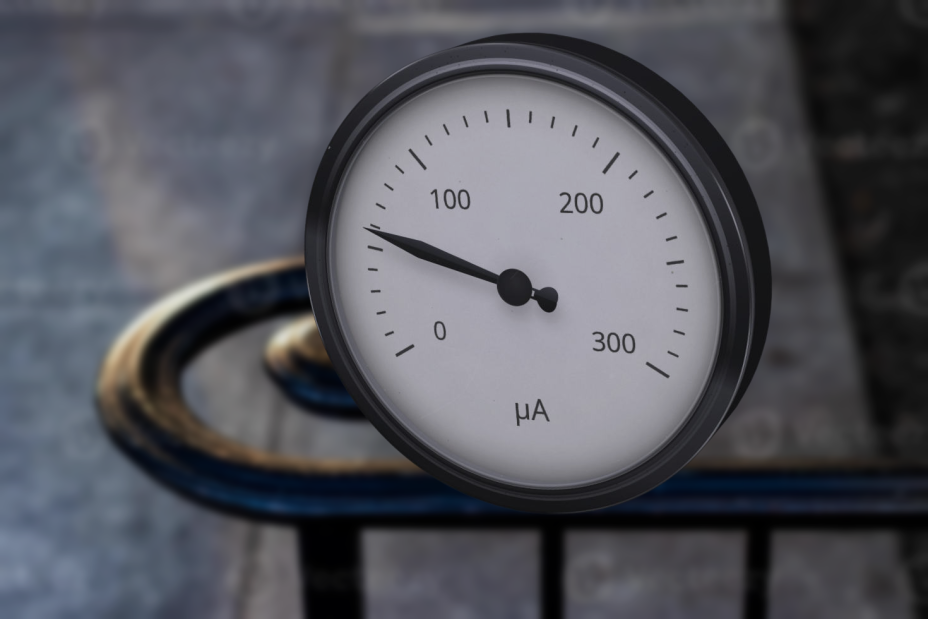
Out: 60µA
